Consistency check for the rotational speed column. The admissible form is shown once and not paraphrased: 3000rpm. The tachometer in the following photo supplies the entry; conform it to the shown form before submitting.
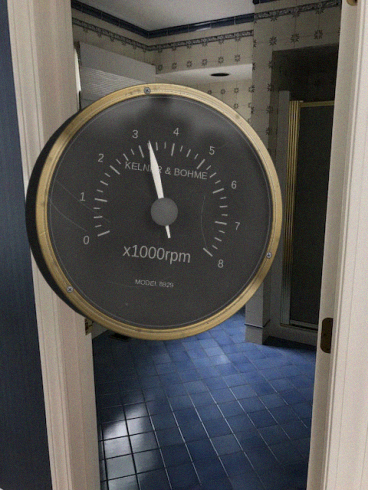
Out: 3250rpm
